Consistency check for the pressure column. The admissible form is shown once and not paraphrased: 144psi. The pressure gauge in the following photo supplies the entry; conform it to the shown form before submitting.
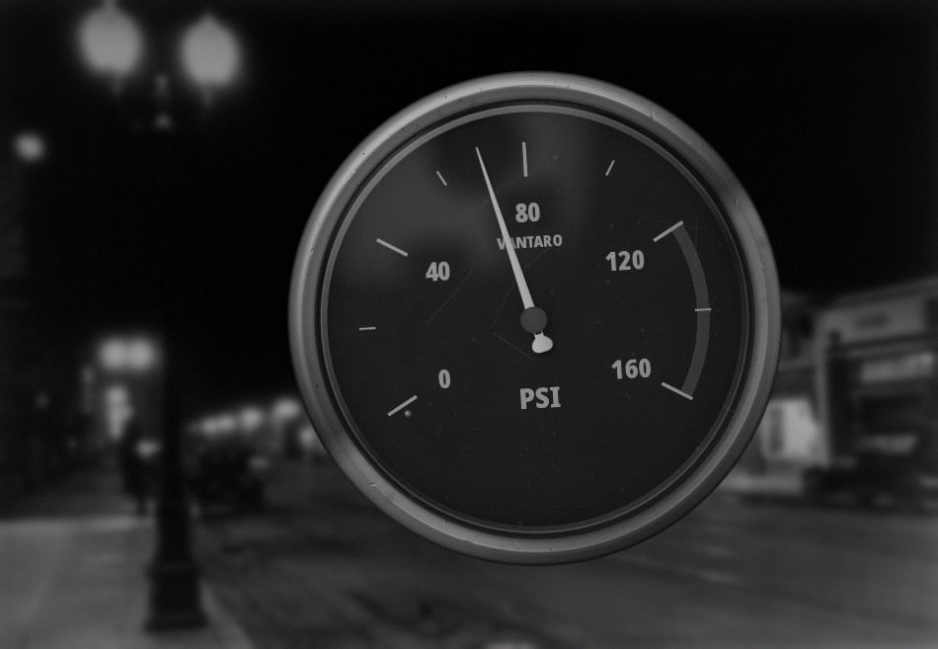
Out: 70psi
